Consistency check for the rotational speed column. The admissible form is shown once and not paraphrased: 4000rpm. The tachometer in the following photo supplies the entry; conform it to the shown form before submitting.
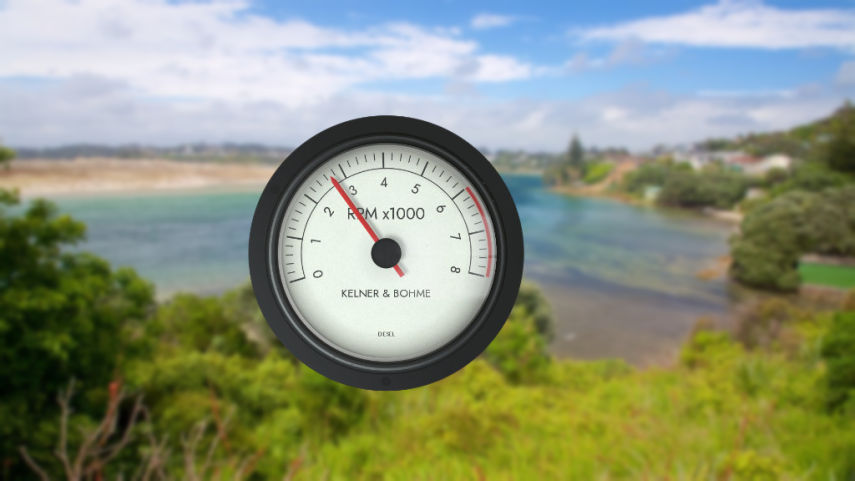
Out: 2700rpm
